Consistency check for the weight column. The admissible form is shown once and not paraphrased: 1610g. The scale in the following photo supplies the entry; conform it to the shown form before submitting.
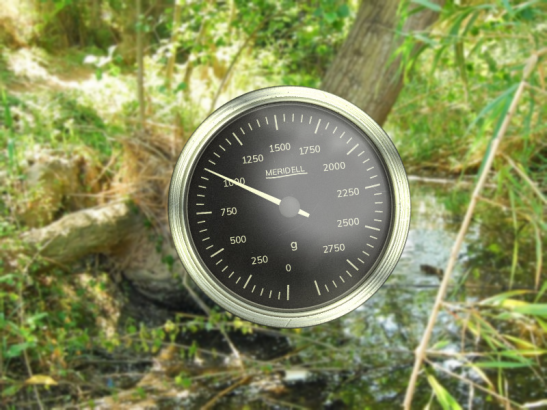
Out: 1000g
